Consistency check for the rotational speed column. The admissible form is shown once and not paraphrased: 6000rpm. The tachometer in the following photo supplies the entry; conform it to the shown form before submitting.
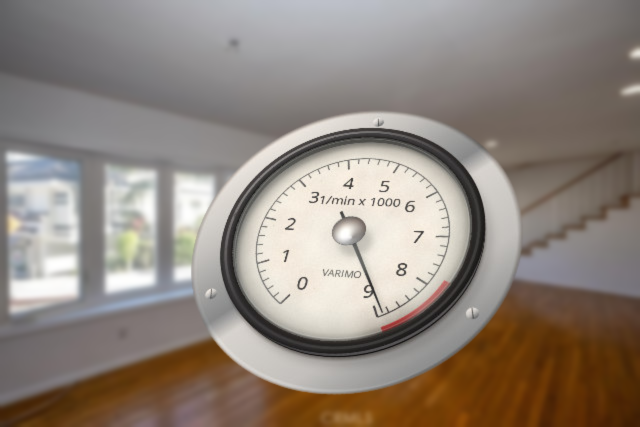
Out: 8900rpm
